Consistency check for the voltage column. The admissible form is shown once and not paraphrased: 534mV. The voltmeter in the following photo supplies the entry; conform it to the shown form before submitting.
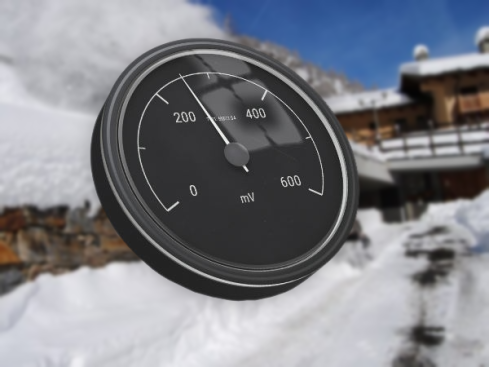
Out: 250mV
